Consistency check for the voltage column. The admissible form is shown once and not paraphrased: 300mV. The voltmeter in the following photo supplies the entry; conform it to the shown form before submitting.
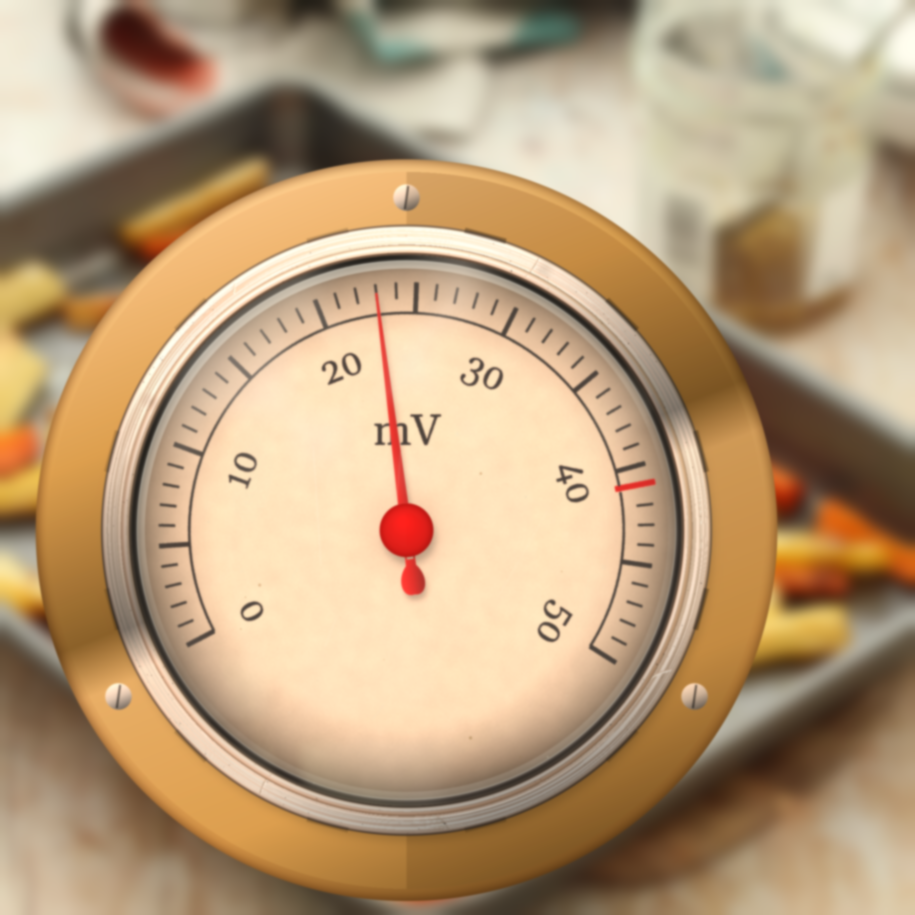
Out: 23mV
